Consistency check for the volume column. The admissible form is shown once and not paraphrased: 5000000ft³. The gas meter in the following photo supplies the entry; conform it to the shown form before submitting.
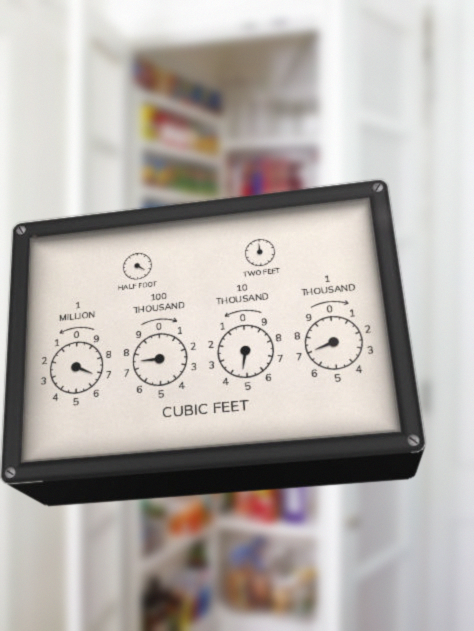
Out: 674700ft³
